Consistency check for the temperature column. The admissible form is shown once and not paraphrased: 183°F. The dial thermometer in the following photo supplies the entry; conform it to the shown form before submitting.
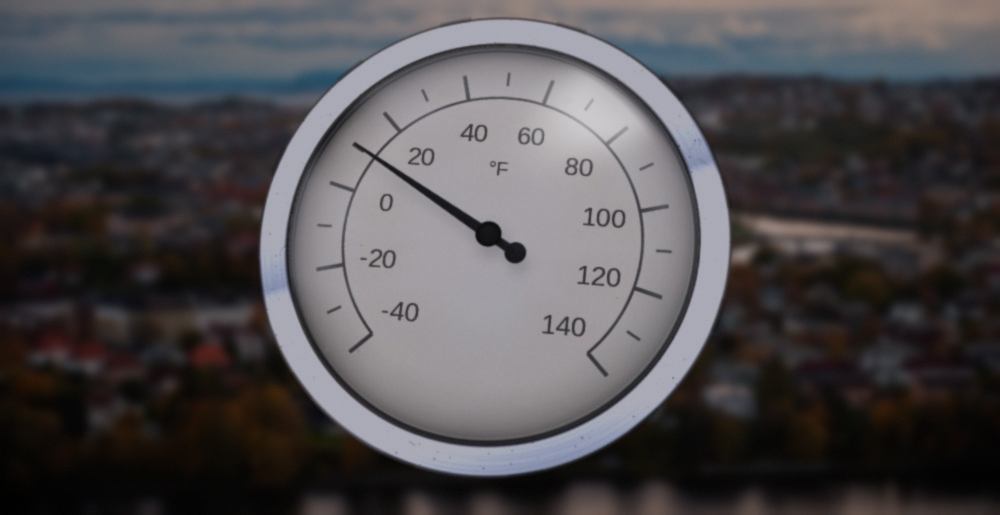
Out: 10°F
